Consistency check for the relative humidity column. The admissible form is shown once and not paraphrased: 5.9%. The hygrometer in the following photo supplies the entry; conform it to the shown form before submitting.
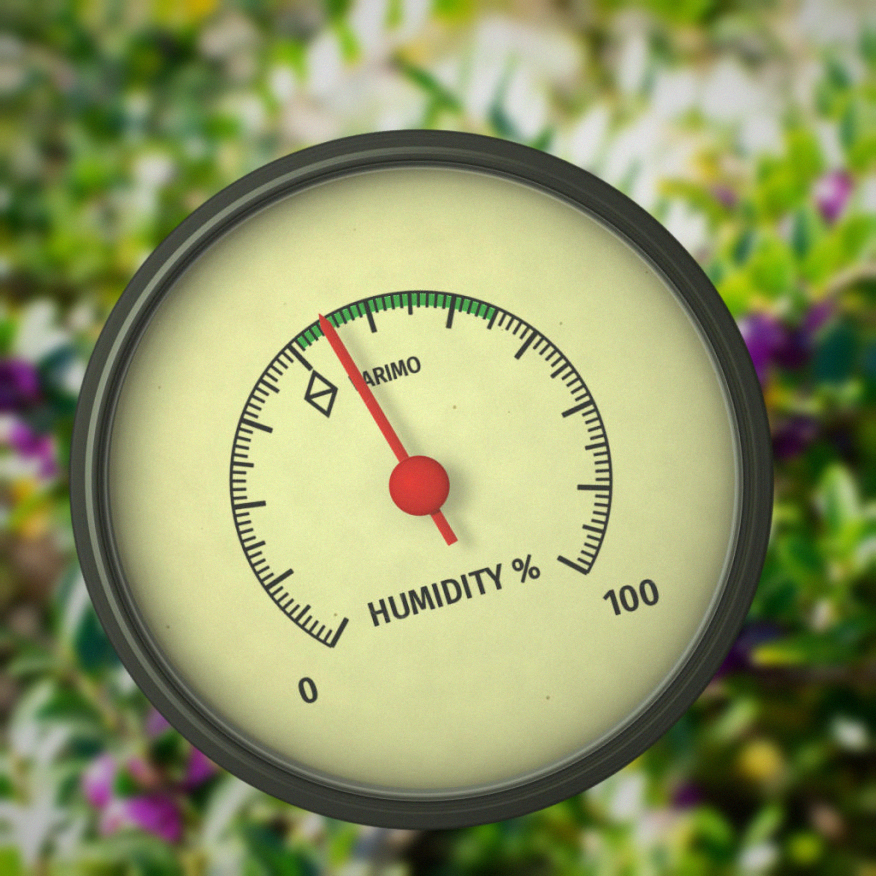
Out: 45%
